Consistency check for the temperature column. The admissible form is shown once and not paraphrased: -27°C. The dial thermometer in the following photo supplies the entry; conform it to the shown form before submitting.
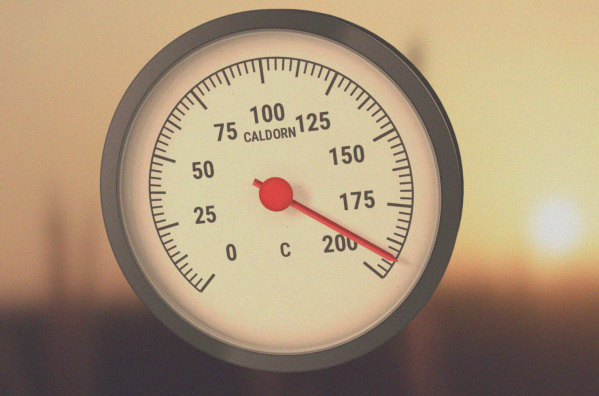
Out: 192.5°C
